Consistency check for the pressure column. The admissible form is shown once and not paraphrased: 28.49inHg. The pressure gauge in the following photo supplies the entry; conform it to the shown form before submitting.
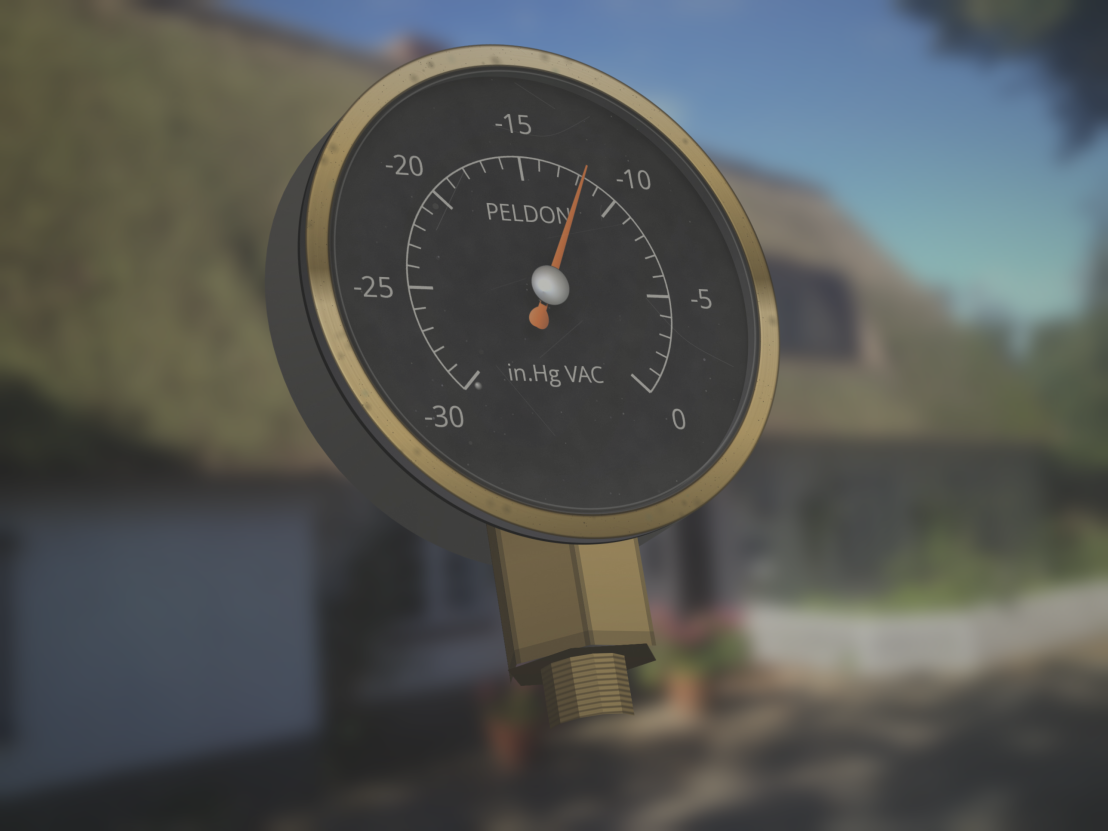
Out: -12inHg
